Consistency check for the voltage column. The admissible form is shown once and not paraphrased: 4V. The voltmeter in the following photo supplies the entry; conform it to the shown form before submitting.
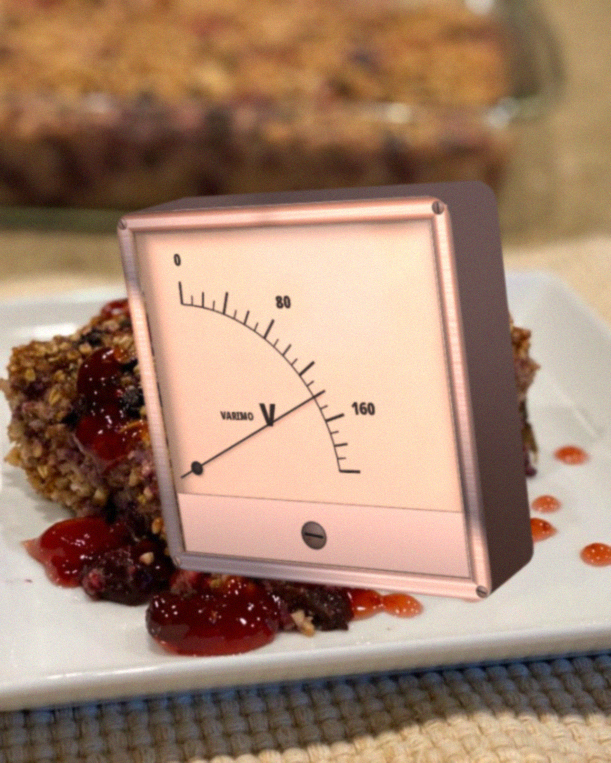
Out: 140V
